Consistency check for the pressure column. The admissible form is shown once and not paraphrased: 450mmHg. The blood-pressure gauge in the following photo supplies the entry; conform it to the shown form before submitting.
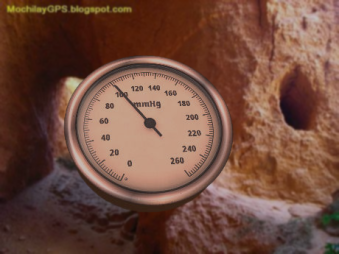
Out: 100mmHg
